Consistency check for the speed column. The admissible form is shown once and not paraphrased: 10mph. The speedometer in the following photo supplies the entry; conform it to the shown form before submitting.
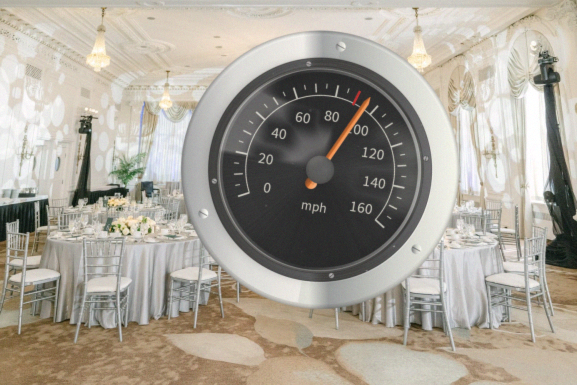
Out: 95mph
